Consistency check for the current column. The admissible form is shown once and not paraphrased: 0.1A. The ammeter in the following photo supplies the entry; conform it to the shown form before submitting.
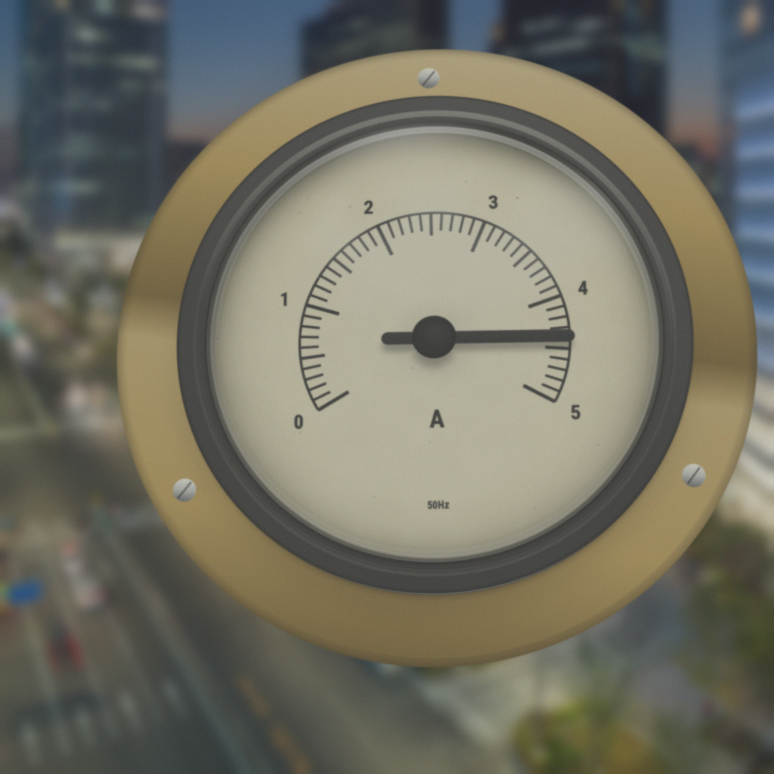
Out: 4.4A
